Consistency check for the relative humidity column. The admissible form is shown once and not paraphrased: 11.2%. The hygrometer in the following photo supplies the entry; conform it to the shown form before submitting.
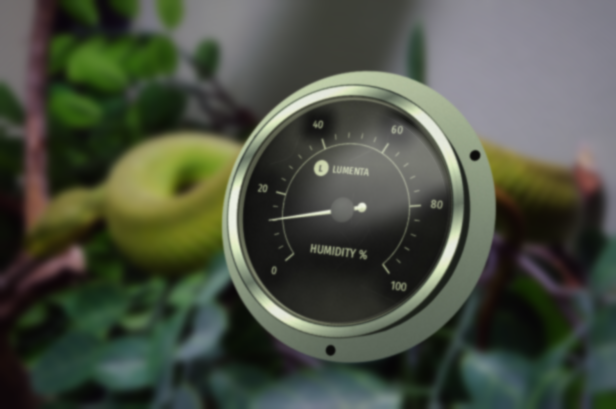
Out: 12%
